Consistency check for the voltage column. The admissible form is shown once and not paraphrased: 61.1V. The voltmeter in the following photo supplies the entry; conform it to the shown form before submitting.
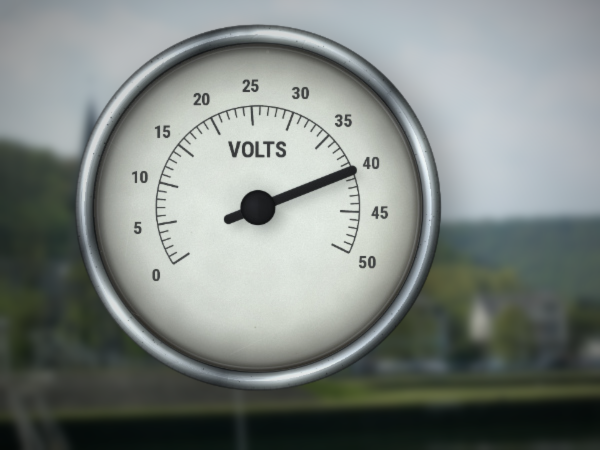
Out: 40V
